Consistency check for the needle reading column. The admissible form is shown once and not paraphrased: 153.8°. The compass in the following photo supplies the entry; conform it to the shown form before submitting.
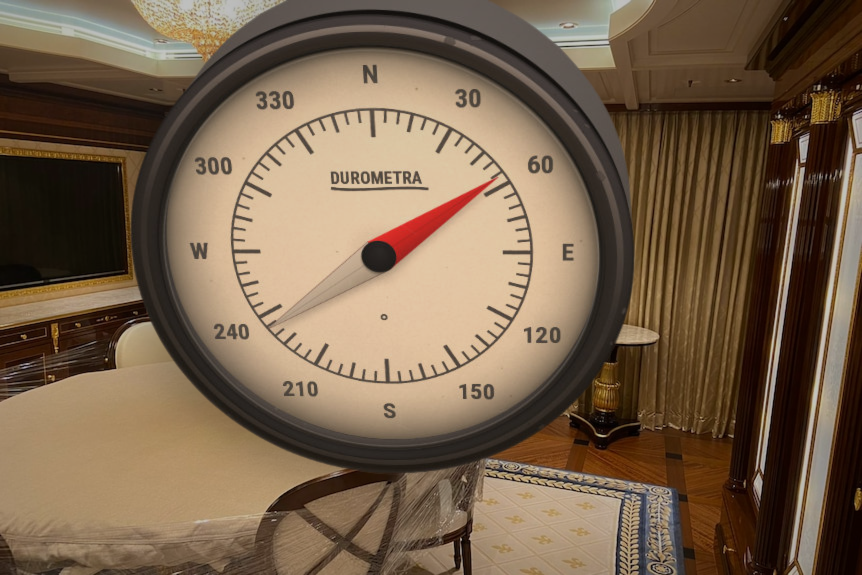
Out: 55°
